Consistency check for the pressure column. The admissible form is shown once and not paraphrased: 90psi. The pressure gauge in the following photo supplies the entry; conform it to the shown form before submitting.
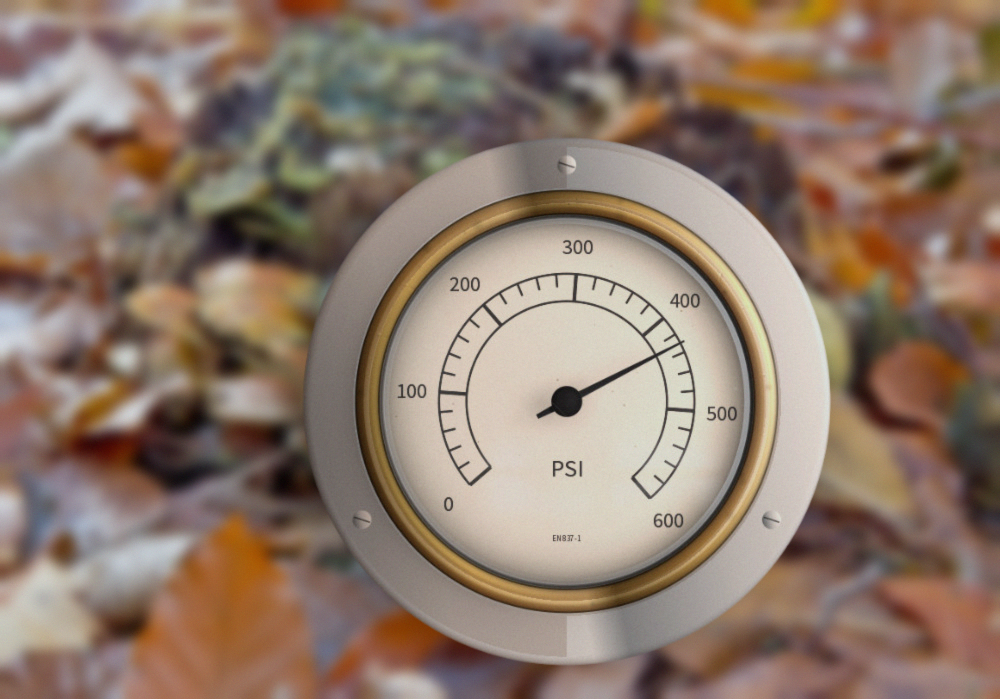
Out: 430psi
